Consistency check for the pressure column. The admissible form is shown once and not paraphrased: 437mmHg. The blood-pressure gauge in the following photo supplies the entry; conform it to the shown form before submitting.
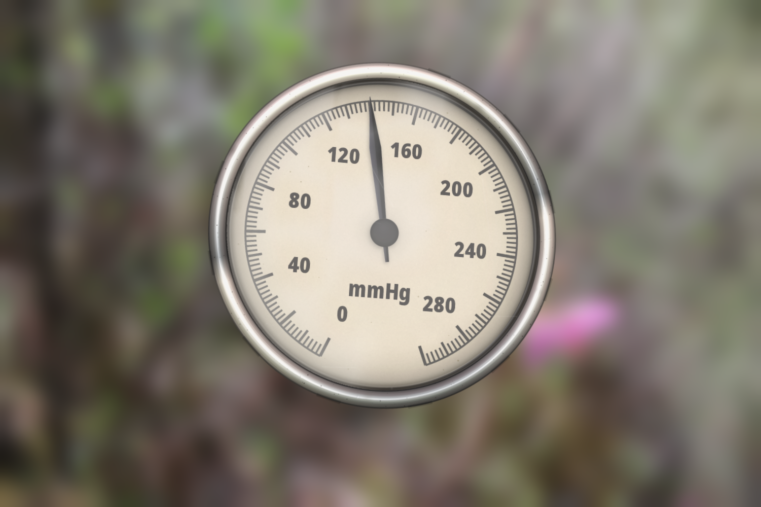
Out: 140mmHg
